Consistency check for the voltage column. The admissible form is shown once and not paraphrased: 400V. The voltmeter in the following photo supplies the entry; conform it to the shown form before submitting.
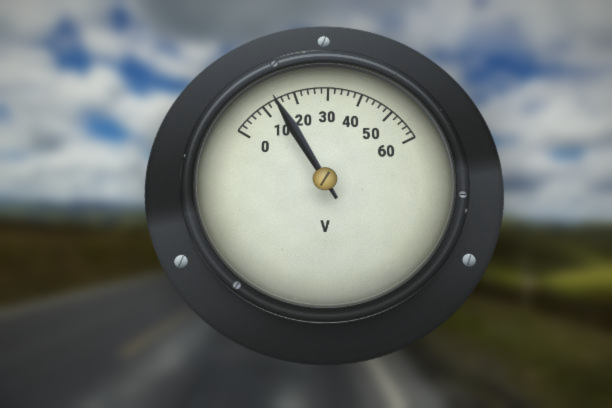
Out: 14V
